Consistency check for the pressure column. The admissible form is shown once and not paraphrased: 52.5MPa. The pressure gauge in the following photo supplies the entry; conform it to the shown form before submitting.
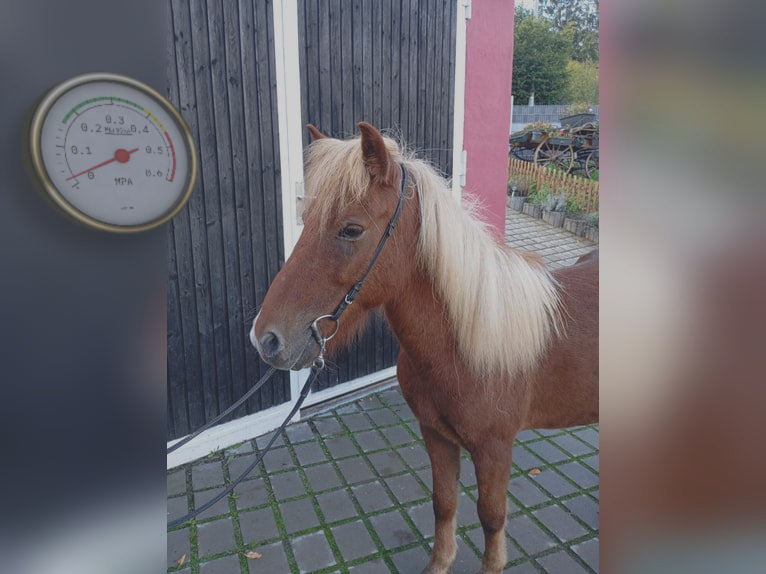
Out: 0.02MPa
